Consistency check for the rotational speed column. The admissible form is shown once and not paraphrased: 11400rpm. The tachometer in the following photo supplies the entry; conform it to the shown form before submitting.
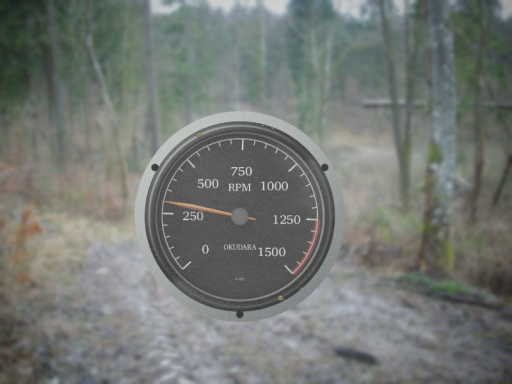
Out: 300rpm
